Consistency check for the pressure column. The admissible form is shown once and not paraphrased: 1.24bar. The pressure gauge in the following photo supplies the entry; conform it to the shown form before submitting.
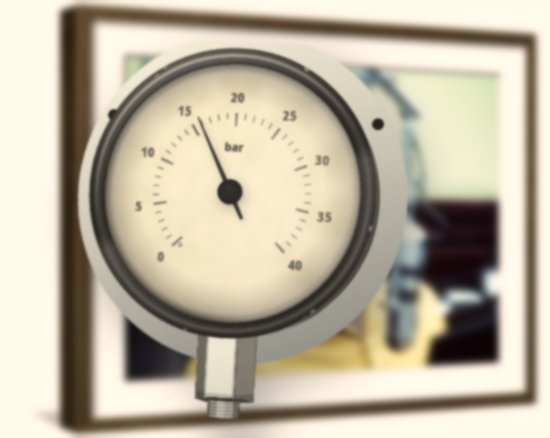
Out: 16bar
